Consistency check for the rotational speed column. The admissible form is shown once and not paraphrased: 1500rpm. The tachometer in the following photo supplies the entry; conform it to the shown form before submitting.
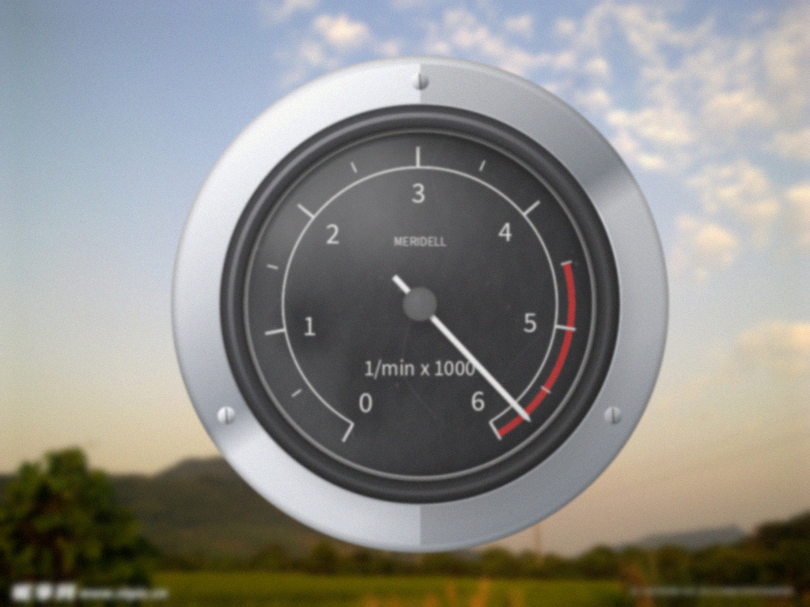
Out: 5750rpm
